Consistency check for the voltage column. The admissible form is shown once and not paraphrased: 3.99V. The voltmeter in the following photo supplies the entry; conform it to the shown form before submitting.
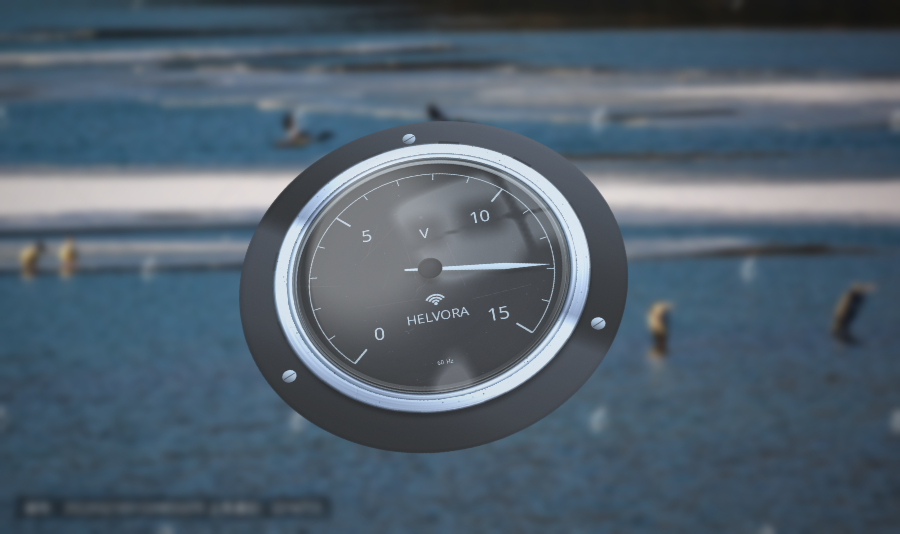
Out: 13V
